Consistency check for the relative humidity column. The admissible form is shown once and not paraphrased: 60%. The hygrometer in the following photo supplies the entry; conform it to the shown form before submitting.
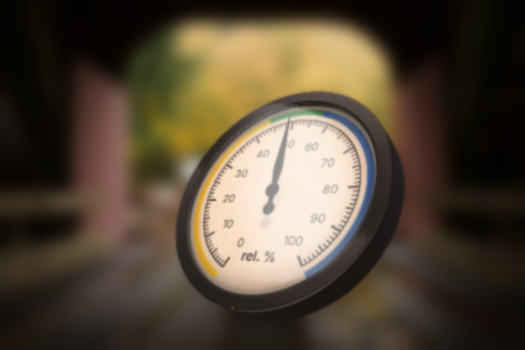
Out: 50%
